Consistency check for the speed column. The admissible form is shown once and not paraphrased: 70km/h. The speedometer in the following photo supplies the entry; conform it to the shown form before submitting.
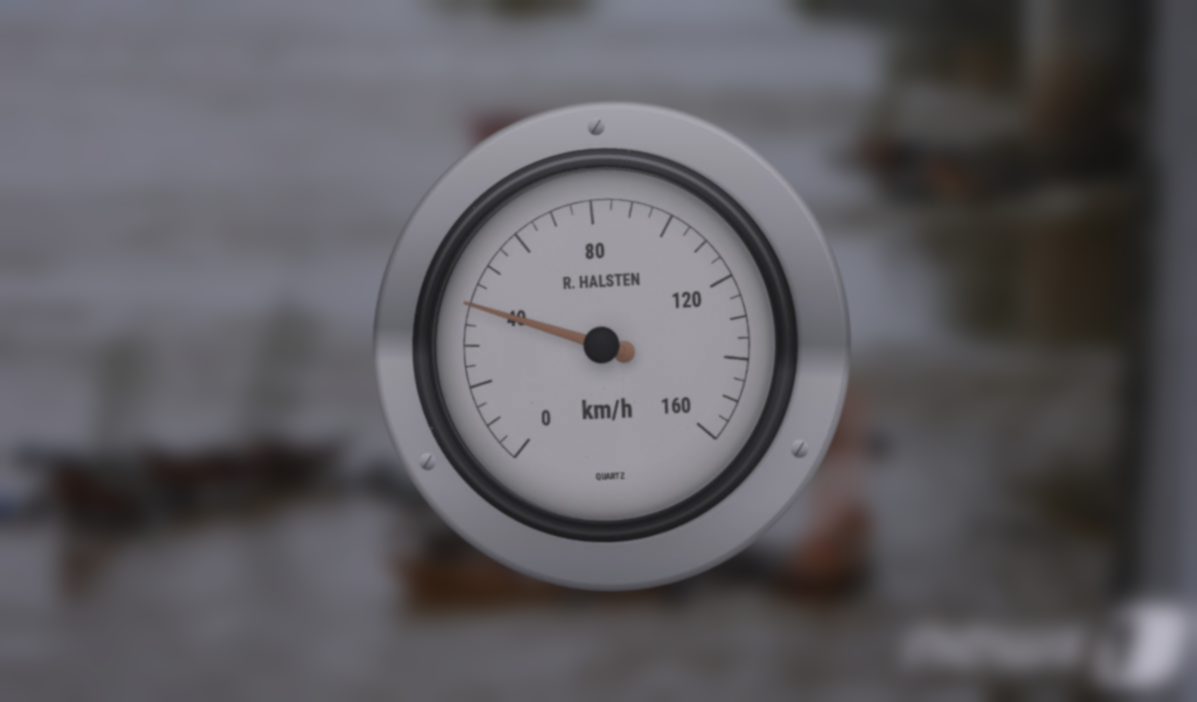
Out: 40km/h
